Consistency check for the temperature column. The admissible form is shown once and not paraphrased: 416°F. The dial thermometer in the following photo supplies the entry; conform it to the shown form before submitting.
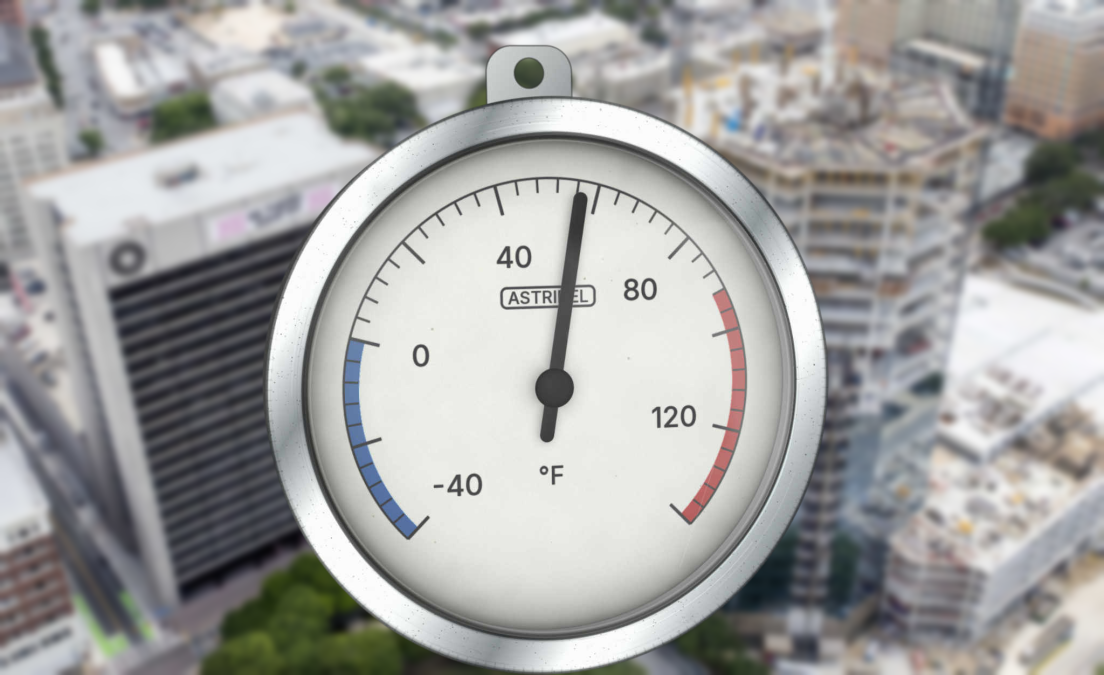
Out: 56°F
